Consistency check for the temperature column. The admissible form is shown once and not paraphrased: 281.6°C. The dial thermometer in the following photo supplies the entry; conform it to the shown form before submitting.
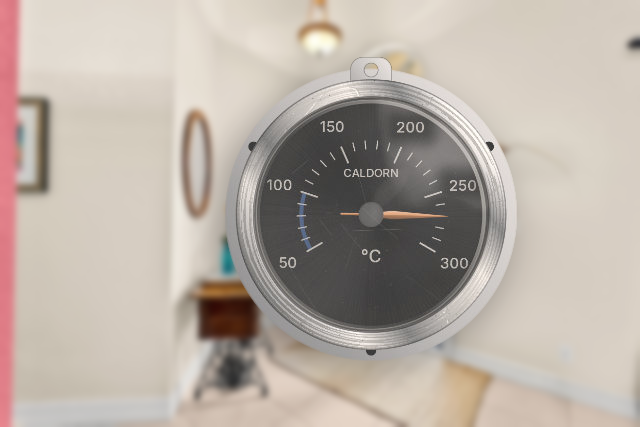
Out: 270°C
